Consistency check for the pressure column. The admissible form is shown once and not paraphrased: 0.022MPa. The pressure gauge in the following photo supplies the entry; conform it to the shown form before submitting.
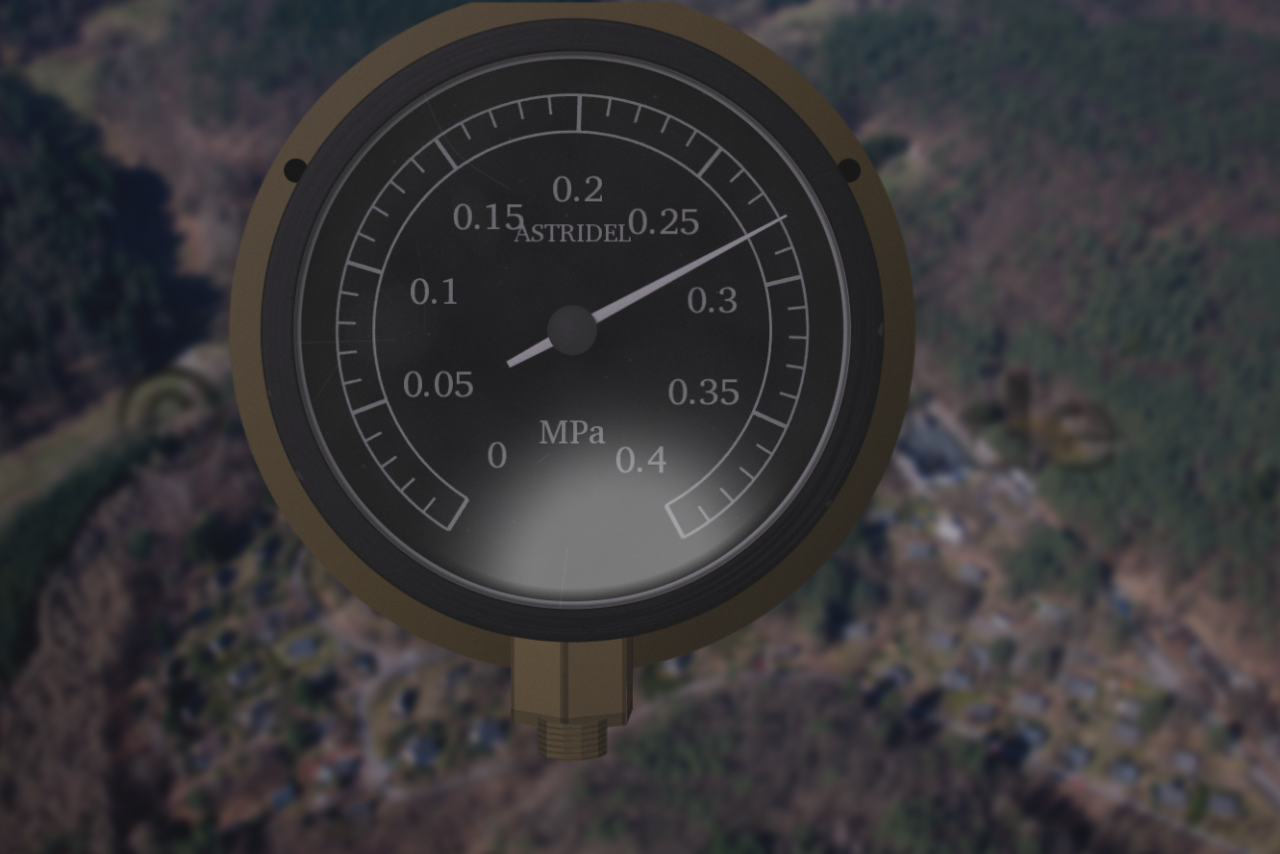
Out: 0.28MPa
